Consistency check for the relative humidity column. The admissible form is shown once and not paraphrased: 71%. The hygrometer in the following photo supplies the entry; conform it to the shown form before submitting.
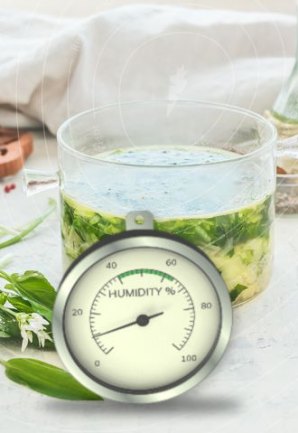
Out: 10%
